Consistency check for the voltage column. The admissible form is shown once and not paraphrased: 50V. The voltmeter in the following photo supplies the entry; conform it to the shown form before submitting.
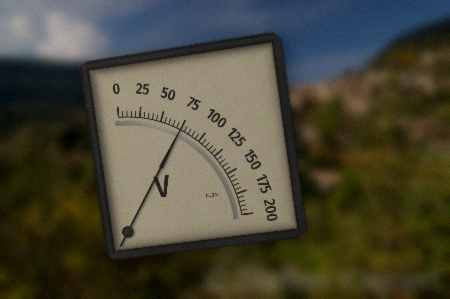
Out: 75V
